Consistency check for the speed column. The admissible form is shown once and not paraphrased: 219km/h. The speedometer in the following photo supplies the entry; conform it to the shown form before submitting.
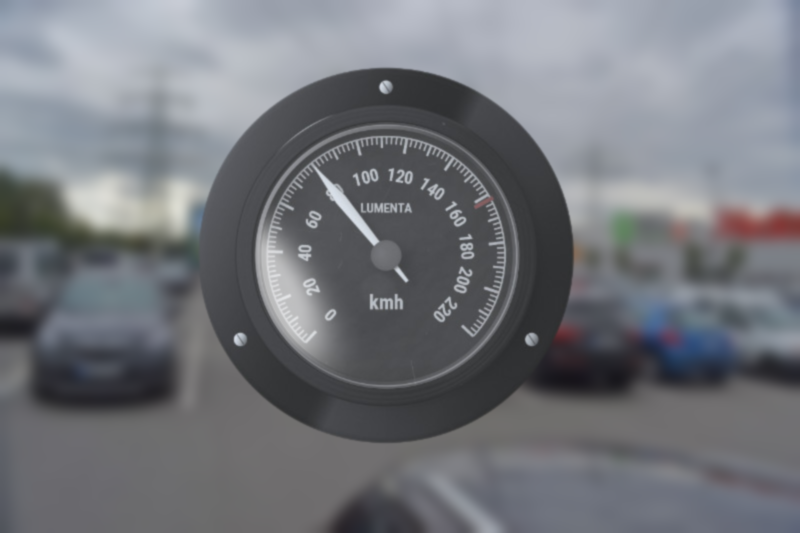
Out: 80km/h
